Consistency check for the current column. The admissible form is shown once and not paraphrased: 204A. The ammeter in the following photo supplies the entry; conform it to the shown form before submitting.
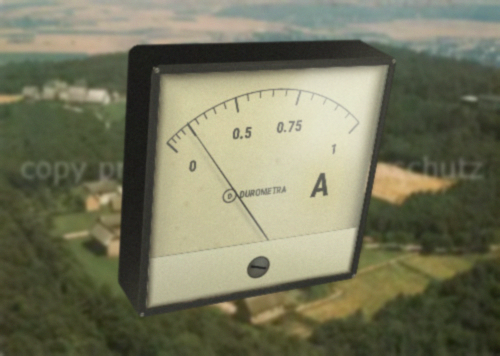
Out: 0.25A
